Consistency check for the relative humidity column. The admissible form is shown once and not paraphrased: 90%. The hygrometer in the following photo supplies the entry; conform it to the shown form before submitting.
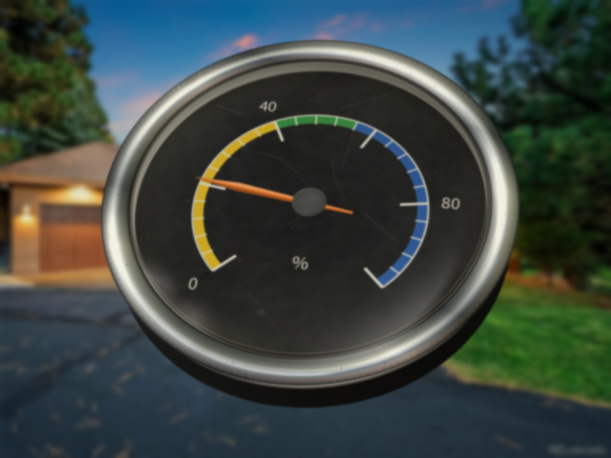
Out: 20%
